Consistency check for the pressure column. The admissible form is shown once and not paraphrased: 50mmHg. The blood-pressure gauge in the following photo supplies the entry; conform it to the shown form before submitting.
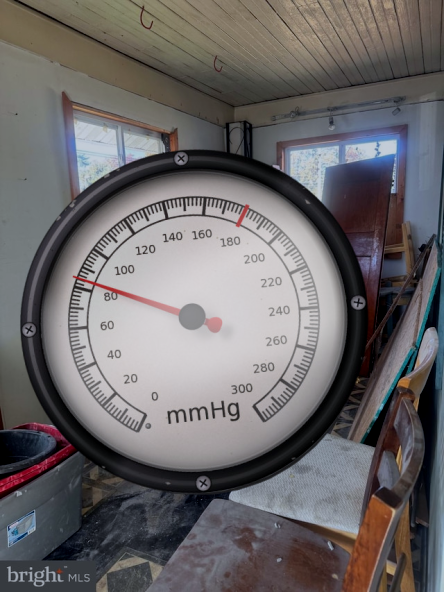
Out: 84mmHg
